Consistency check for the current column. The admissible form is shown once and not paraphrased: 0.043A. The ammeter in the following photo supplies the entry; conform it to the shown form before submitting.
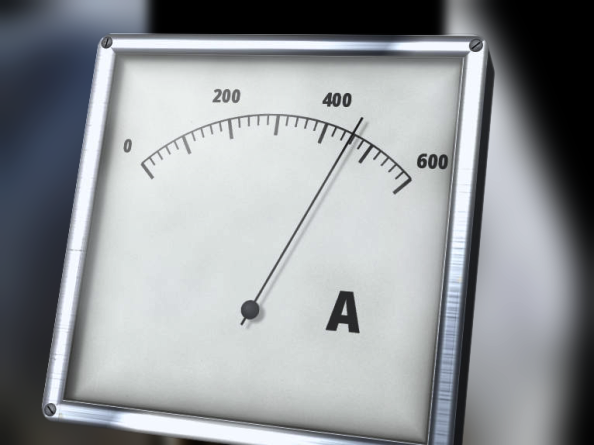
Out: 460A
